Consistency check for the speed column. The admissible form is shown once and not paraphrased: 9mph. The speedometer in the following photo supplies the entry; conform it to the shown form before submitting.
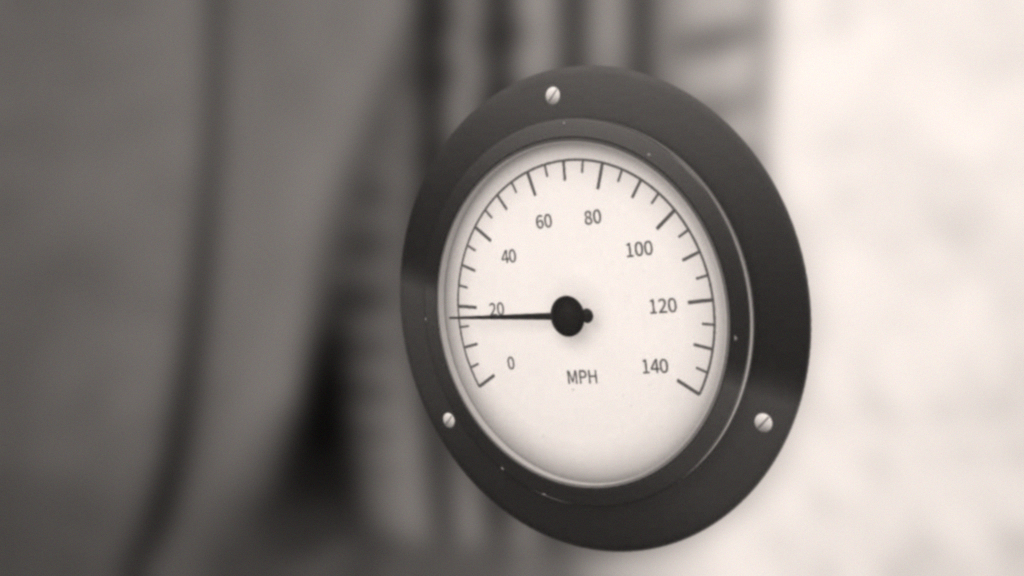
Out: 17.5mph
